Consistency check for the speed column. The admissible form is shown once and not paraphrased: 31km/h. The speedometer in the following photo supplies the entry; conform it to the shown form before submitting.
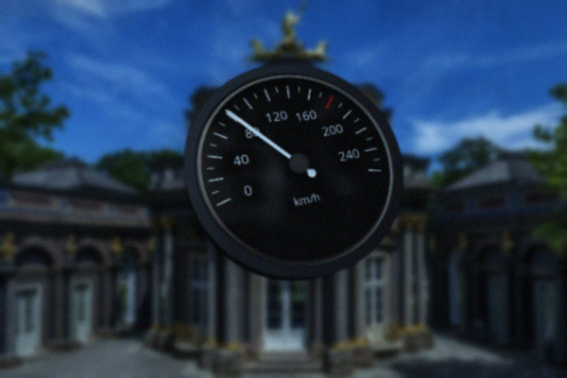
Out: 80km/h
